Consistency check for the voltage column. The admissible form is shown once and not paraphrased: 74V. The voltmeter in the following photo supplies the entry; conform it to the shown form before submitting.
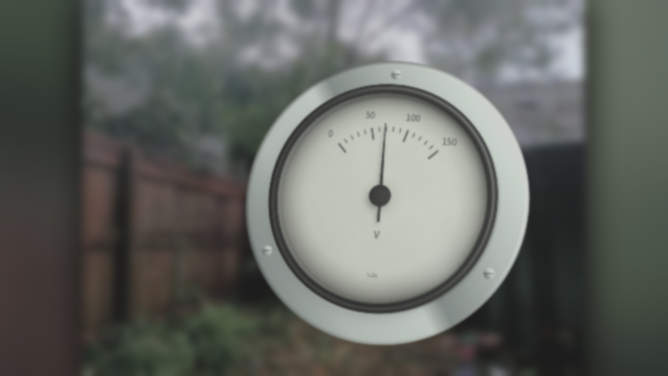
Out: 70V
